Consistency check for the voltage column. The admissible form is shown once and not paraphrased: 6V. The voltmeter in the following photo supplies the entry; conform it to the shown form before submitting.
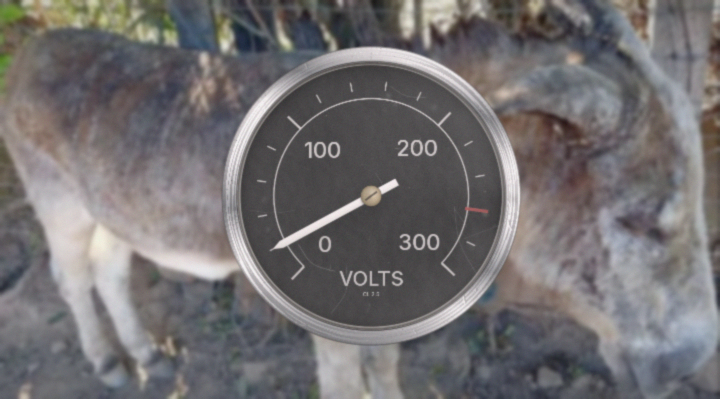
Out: 20V
